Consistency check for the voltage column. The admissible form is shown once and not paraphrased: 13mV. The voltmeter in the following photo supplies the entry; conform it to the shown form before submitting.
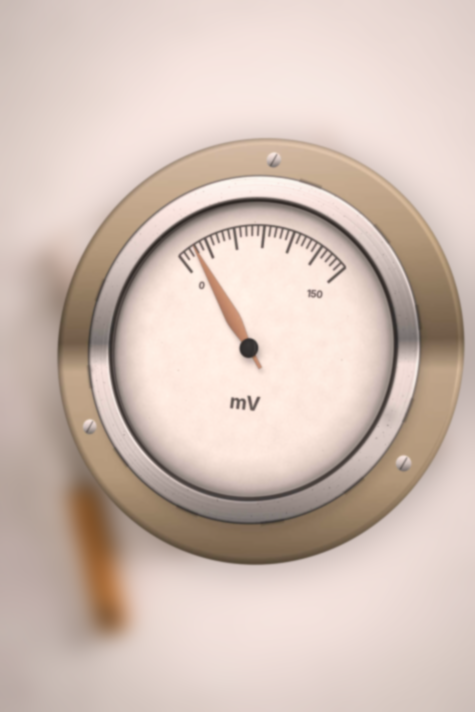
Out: 15mV
